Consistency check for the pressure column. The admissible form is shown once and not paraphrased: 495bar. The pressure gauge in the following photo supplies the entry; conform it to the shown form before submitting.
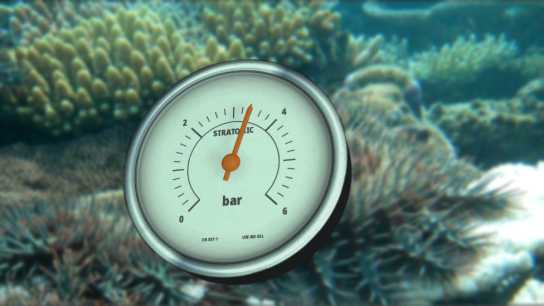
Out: 3.4bar
